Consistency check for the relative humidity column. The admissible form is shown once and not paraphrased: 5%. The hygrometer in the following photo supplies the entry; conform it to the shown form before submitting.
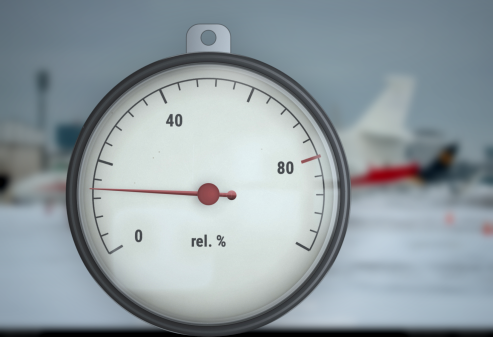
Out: 14%
